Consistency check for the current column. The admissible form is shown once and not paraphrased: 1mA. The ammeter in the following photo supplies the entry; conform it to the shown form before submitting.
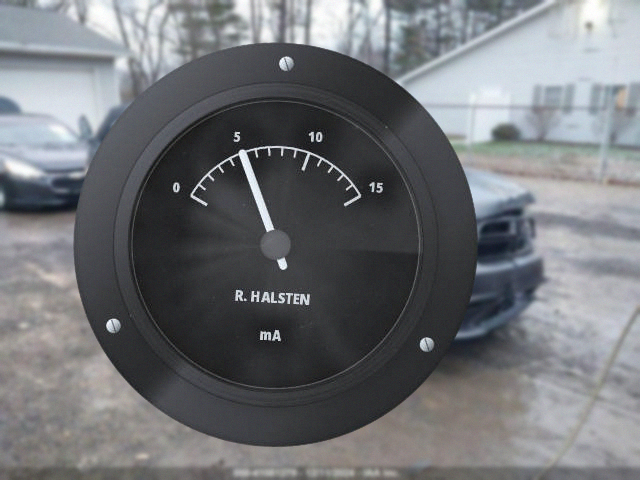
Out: 5mA
